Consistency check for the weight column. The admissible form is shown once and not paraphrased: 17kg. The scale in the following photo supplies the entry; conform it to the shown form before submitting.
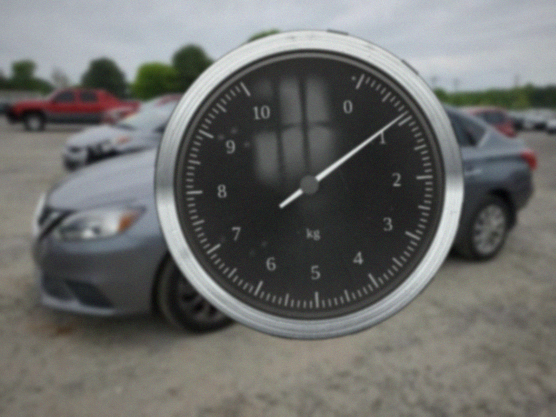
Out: 0.9kg
